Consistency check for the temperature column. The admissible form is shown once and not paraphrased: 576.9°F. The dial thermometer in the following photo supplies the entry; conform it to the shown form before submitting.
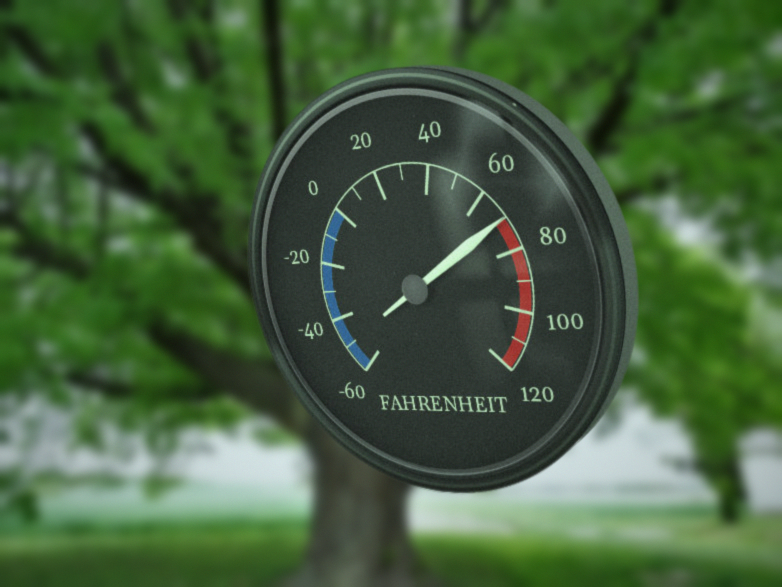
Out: 70°F
